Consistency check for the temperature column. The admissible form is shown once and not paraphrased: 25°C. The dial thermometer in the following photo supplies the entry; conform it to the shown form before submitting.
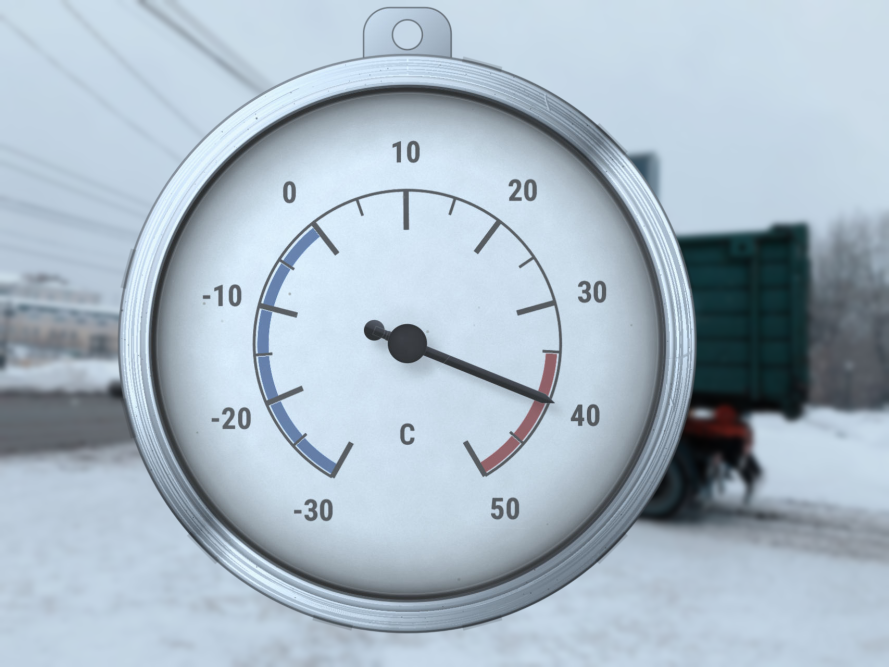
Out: 40°C
